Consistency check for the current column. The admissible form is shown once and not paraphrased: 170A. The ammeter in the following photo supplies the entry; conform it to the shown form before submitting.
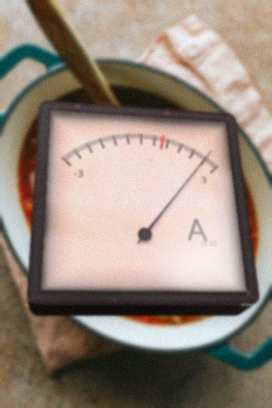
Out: 2.5A
